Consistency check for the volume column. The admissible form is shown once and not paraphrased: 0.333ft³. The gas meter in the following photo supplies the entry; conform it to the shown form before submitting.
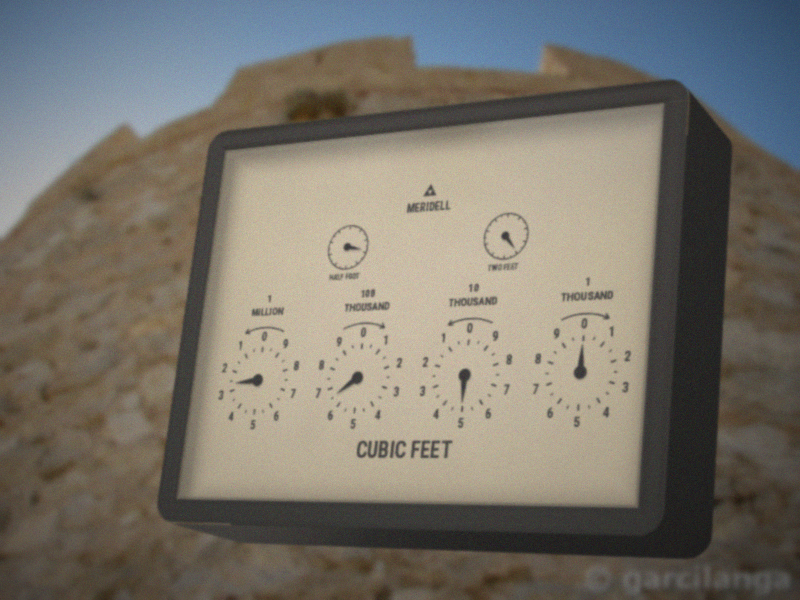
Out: 265000ft³
